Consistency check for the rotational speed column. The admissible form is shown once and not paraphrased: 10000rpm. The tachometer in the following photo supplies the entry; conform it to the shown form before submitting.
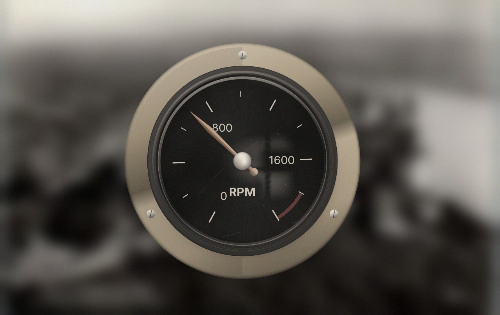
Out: 700rpm
